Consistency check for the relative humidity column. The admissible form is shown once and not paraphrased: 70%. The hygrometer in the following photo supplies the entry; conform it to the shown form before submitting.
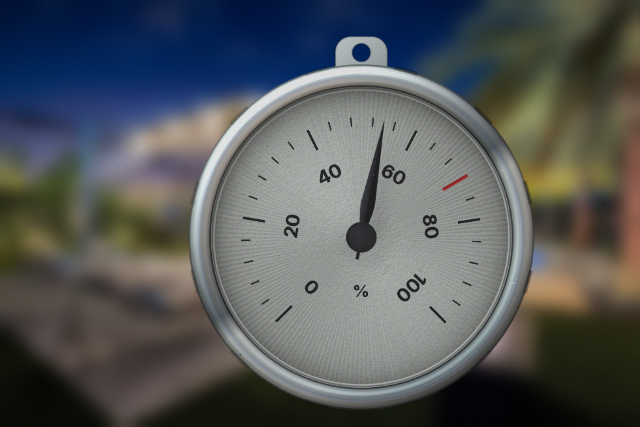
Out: 54%
